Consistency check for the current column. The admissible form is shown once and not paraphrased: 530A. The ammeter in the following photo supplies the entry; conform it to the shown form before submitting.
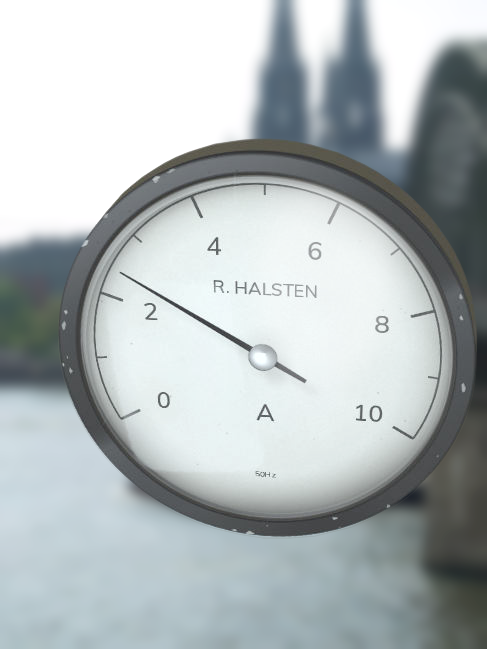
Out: 2.5A
